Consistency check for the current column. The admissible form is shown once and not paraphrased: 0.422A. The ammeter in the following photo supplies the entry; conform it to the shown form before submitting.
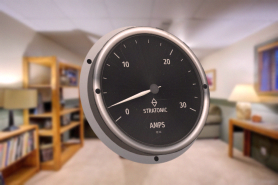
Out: 2A
